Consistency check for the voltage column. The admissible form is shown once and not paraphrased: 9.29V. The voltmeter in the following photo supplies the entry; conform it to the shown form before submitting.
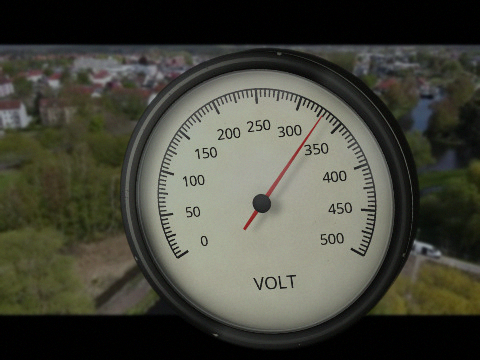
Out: 330V
